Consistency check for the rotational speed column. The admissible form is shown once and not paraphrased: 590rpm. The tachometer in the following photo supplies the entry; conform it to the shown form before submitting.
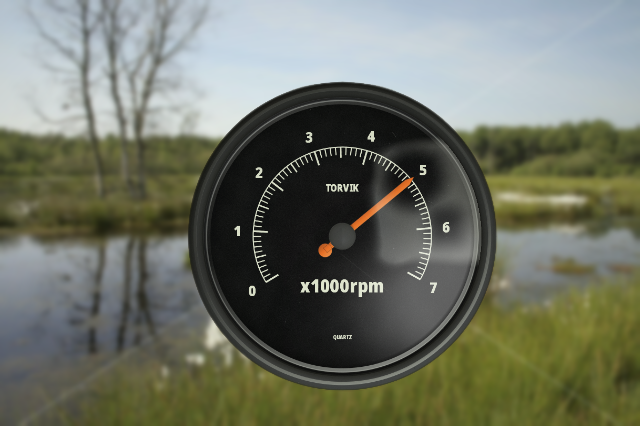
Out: 5000rpm
